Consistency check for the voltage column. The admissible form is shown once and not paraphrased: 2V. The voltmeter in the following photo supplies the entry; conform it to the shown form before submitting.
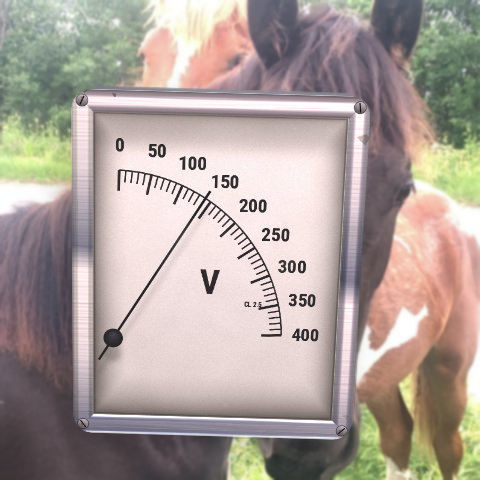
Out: 140V
